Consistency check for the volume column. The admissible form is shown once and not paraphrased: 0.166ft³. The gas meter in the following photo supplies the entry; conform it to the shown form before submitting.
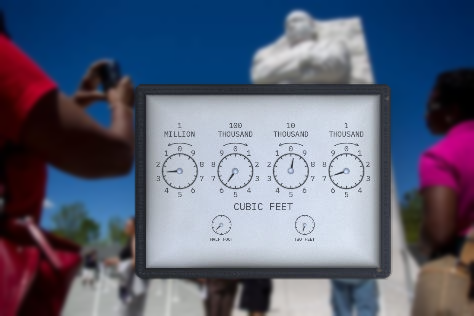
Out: 259700ft³
